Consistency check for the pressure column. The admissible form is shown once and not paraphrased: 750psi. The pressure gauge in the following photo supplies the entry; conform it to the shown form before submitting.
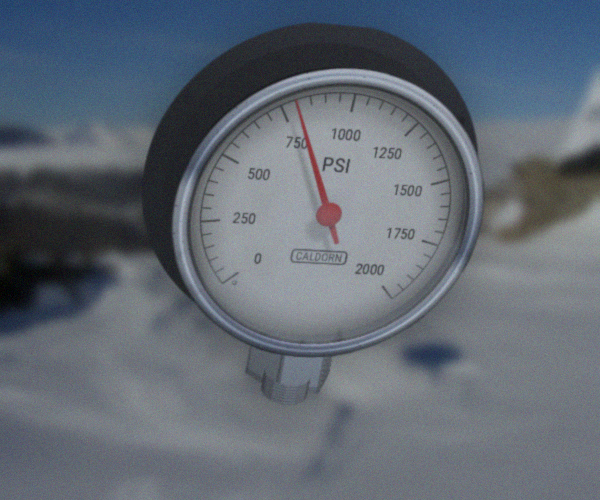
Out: 800psi
